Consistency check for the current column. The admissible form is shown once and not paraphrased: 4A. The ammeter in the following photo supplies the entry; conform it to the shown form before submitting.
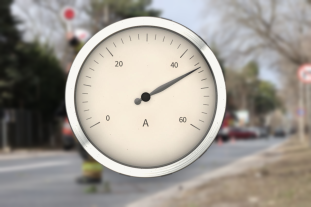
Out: 45A
